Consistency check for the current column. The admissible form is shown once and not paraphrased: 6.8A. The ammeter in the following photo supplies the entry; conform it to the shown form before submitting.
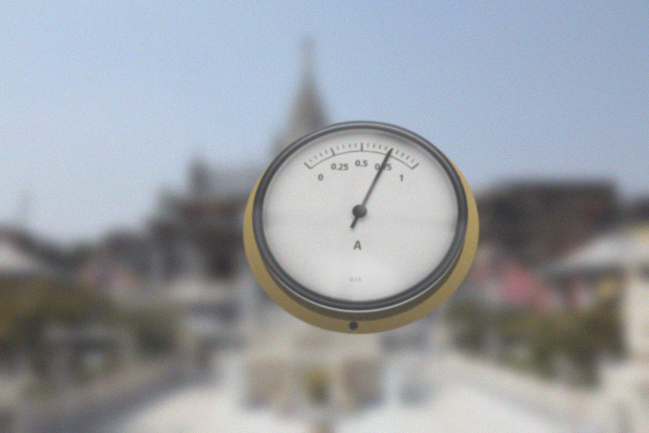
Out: 0.75A
